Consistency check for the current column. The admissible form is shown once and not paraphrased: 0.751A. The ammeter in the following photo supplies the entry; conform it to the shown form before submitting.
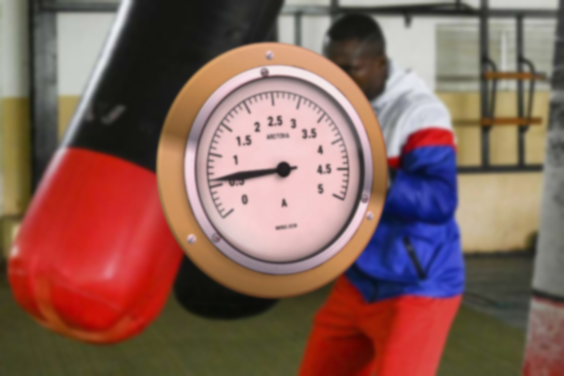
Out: 0.6A
